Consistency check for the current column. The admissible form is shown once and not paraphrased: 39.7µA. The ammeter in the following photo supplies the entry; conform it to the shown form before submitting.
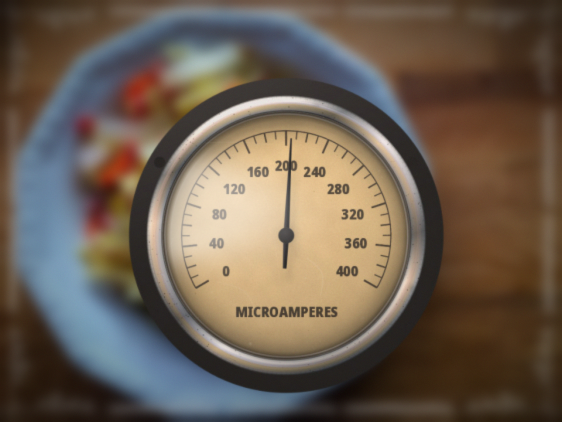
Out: 205µA
